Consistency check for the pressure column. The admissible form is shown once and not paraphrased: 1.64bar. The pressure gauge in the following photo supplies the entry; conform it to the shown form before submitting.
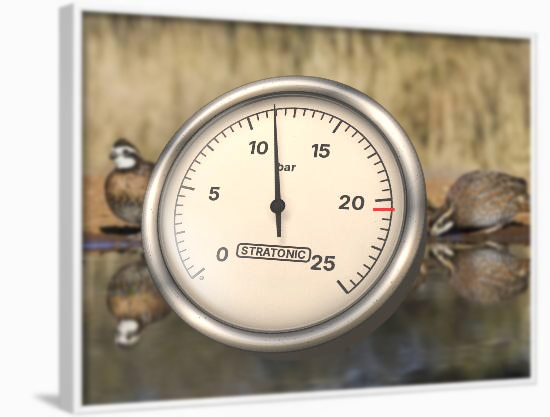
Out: 11.5bar
